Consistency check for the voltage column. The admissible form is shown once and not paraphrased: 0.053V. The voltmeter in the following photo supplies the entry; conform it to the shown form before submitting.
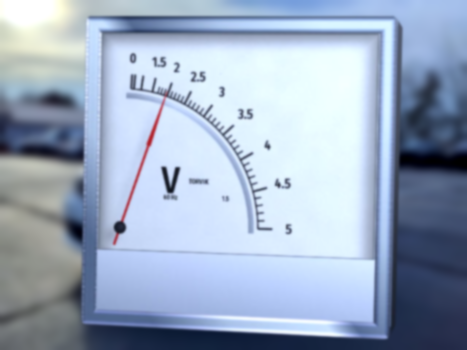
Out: 2V
